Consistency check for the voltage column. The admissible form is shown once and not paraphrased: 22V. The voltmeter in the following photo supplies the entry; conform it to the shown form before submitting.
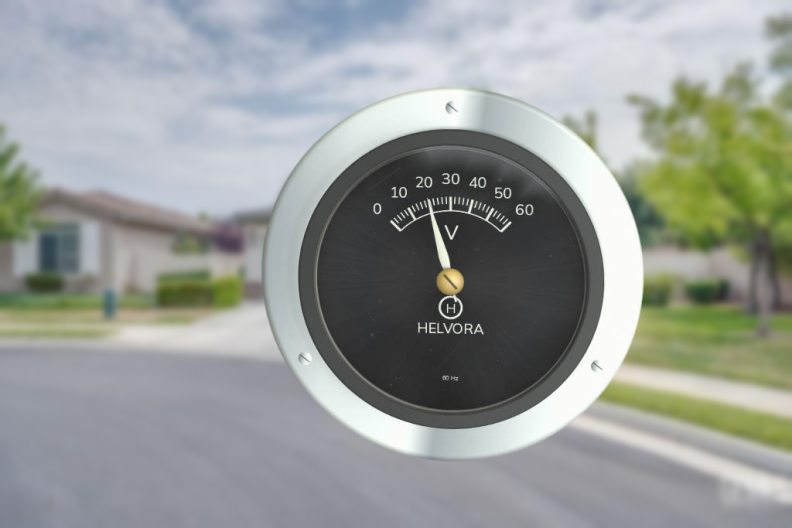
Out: 20V
